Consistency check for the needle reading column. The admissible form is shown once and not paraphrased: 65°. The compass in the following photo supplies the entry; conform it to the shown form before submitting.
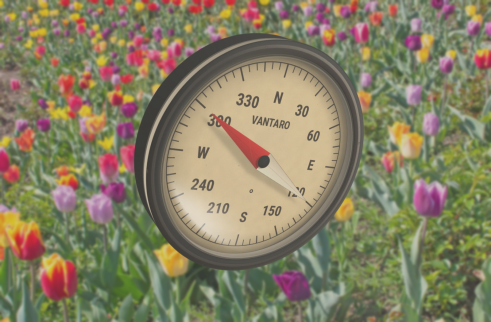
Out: 300°
